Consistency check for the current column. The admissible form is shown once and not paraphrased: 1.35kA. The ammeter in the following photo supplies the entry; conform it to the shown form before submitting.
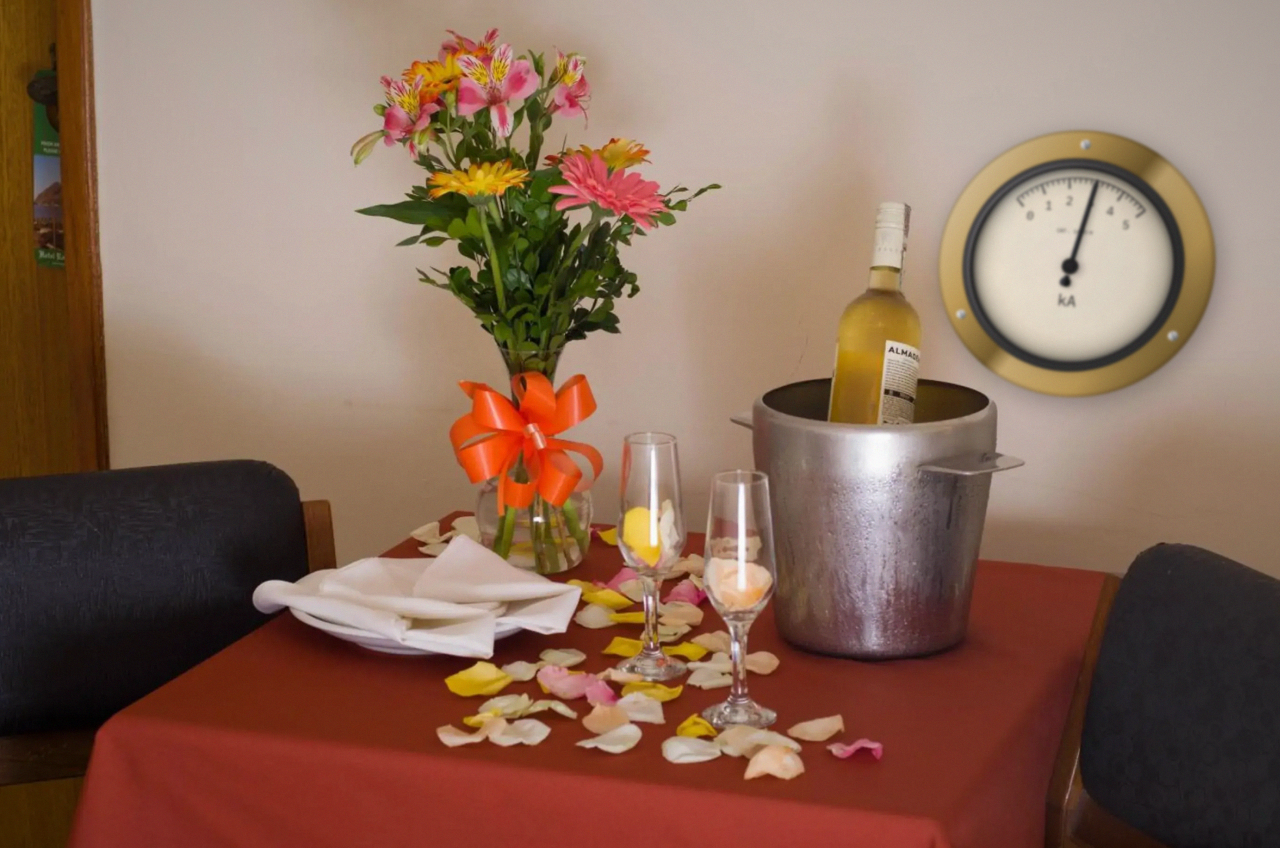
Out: 3kA
